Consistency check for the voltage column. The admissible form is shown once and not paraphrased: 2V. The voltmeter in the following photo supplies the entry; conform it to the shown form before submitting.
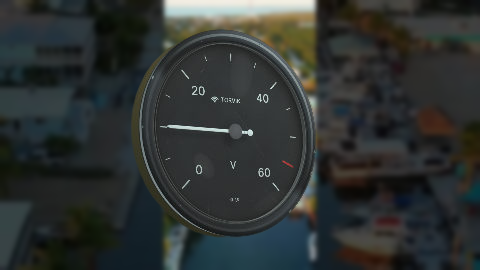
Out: 10V
